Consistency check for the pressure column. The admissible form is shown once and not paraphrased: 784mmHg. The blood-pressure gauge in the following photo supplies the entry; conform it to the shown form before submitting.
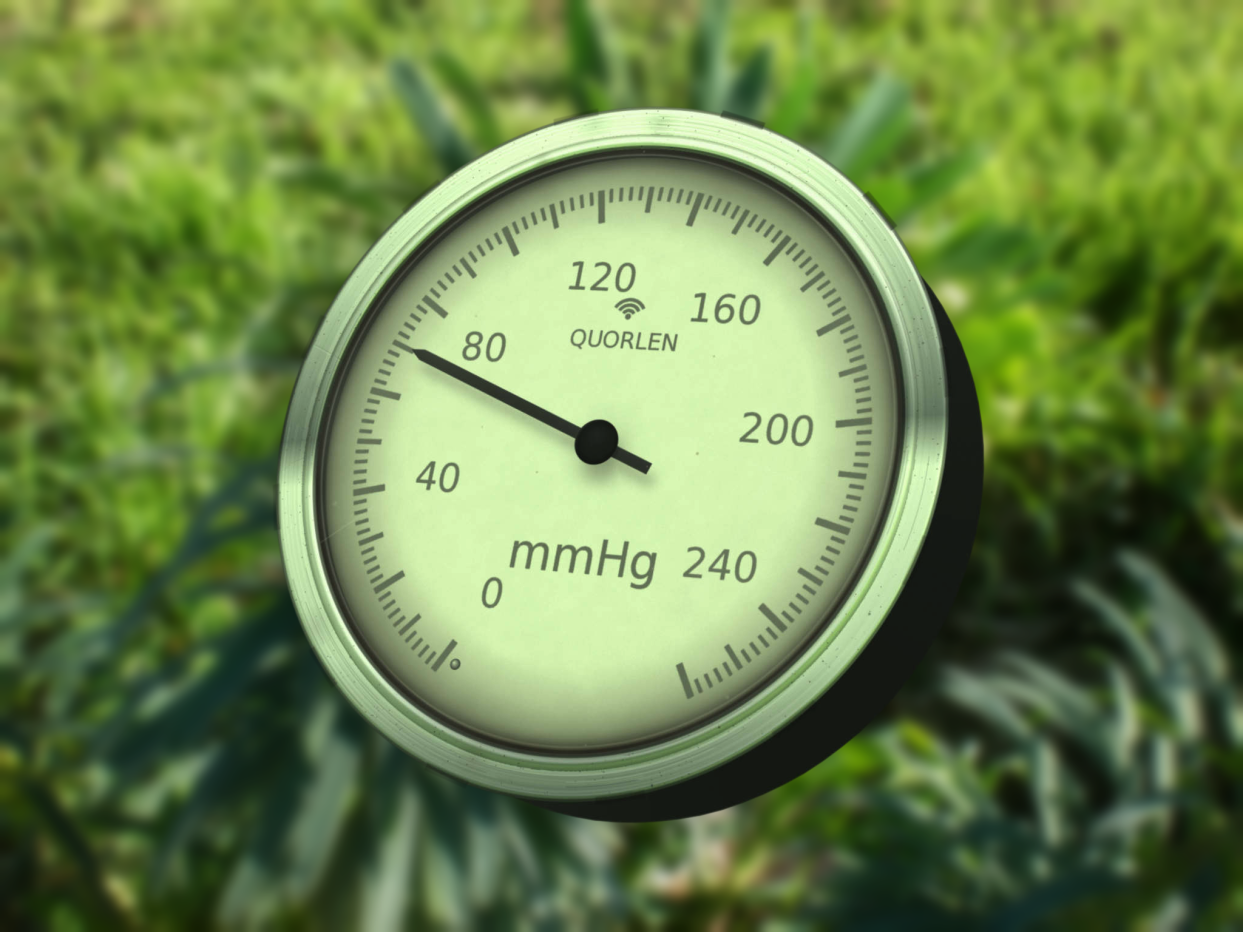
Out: 70mmHg
